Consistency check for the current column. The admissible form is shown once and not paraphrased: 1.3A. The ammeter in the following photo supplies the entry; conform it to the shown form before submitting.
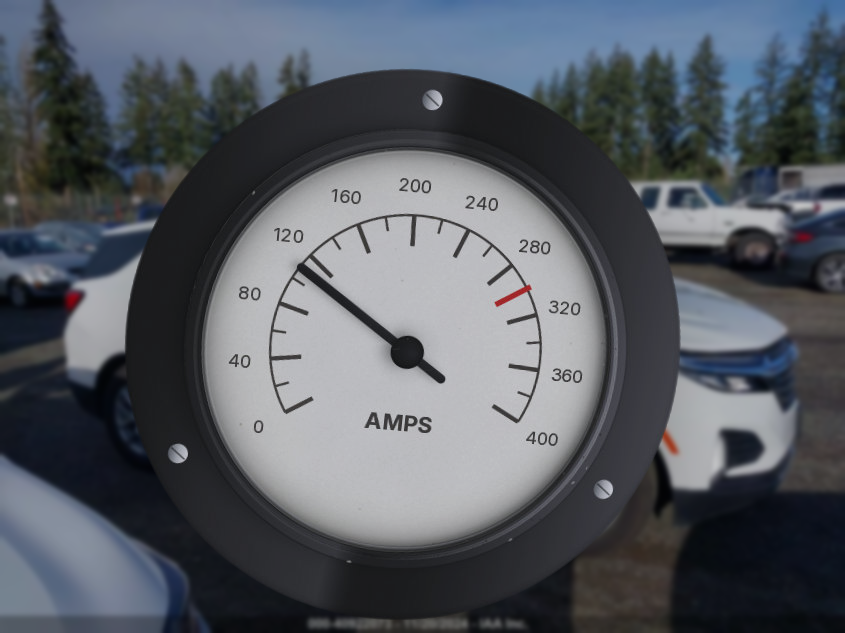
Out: 110A
